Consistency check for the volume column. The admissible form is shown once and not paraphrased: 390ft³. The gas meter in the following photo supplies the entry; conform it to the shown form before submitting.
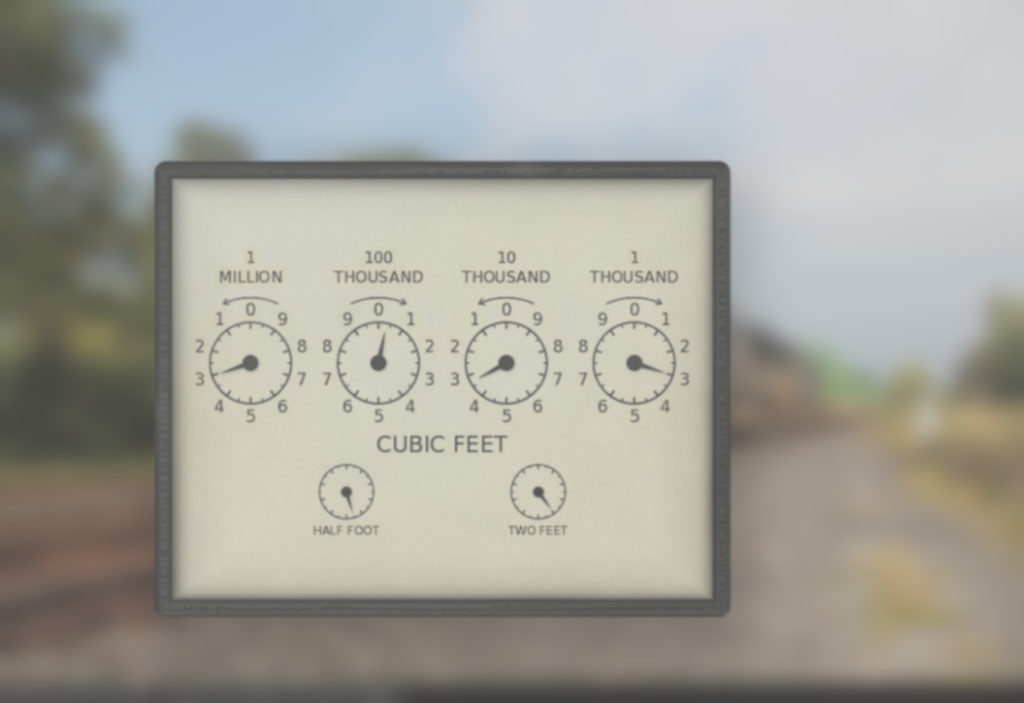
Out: 303300ft³
